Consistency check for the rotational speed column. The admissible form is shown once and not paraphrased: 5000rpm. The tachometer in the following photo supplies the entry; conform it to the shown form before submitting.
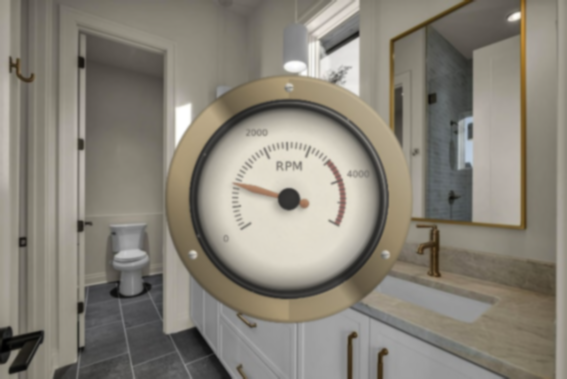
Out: 1000rpm
